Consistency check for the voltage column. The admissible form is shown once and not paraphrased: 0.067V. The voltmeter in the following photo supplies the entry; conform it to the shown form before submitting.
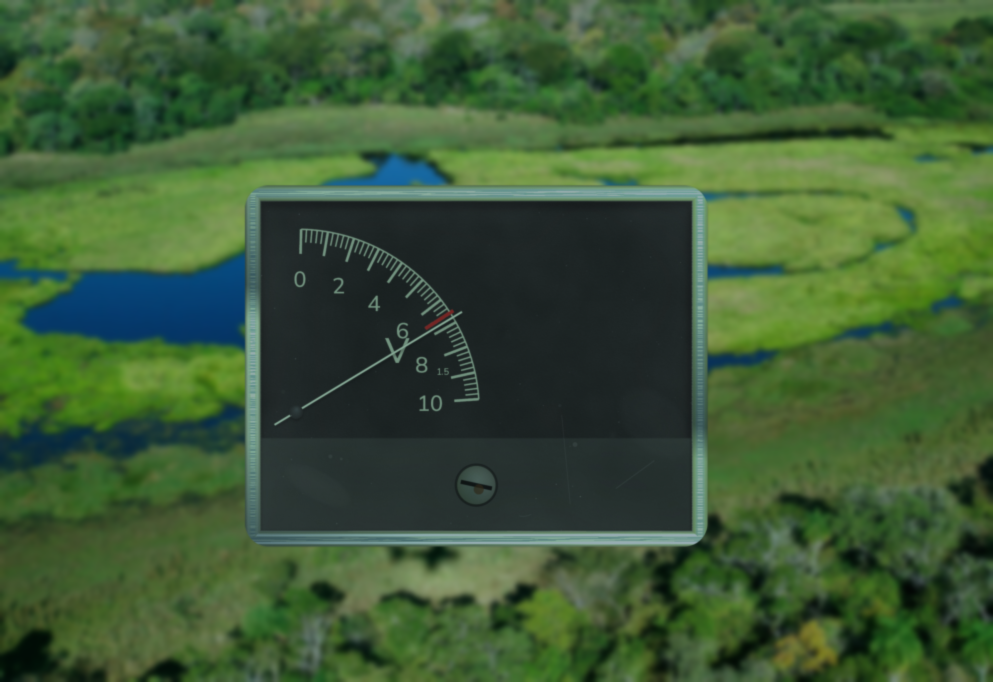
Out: 6.8V
